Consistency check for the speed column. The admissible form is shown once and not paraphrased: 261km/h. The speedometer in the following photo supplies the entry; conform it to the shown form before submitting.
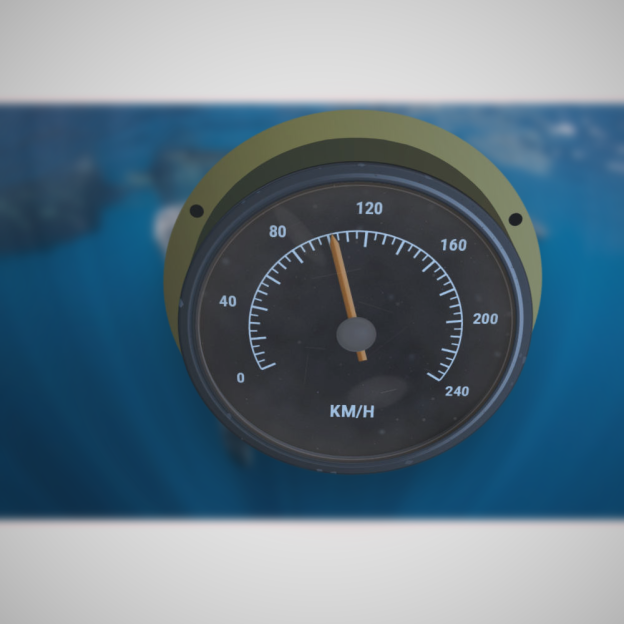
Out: 102.5km/h
